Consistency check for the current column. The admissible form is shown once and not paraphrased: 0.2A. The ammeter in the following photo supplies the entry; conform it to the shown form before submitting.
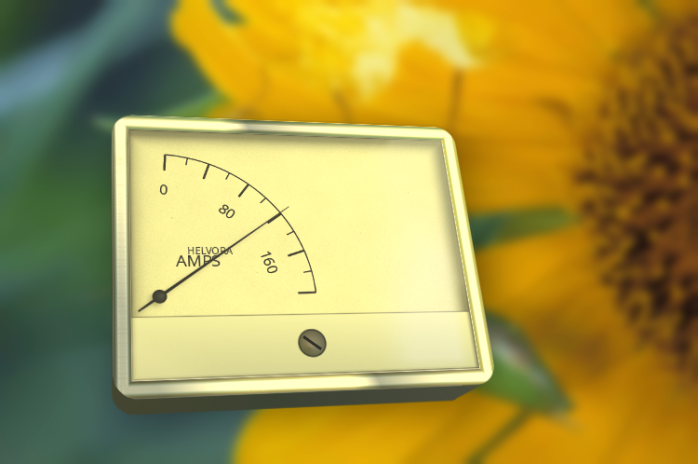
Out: 120A
